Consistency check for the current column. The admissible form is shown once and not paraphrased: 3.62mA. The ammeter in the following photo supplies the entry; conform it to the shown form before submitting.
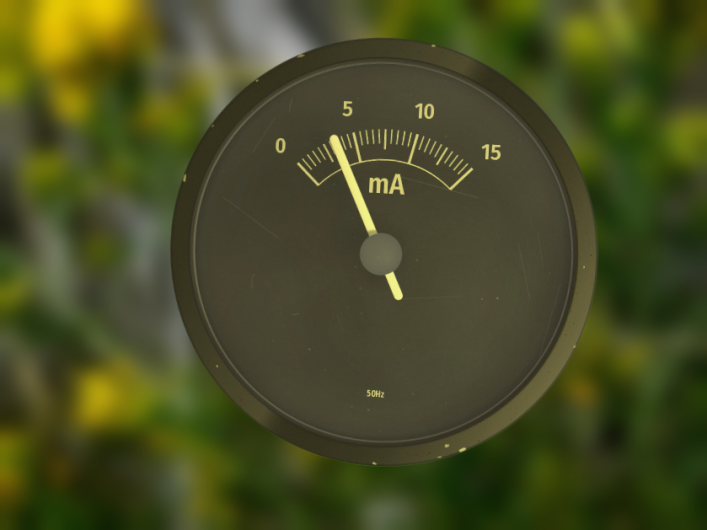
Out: 3.5mA
